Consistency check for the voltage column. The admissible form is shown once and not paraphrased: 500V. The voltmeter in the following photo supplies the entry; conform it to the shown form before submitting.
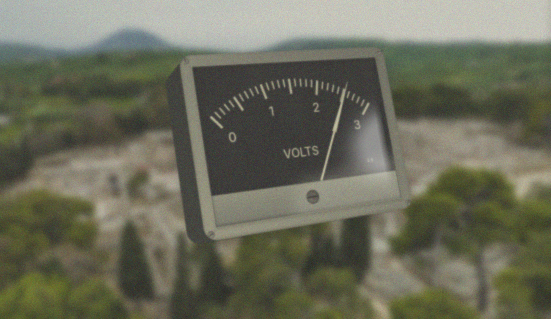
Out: 2.5V
